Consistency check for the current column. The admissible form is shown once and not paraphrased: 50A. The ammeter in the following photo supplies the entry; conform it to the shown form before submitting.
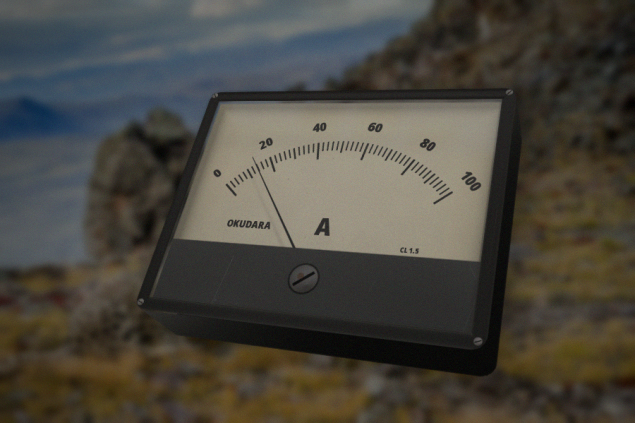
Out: 14A
